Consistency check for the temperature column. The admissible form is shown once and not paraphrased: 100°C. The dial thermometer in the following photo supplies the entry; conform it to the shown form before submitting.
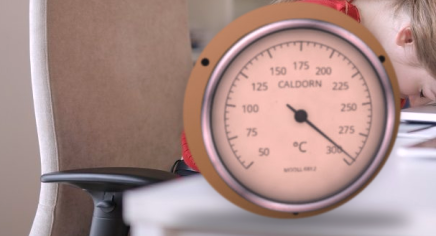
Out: 295°C
